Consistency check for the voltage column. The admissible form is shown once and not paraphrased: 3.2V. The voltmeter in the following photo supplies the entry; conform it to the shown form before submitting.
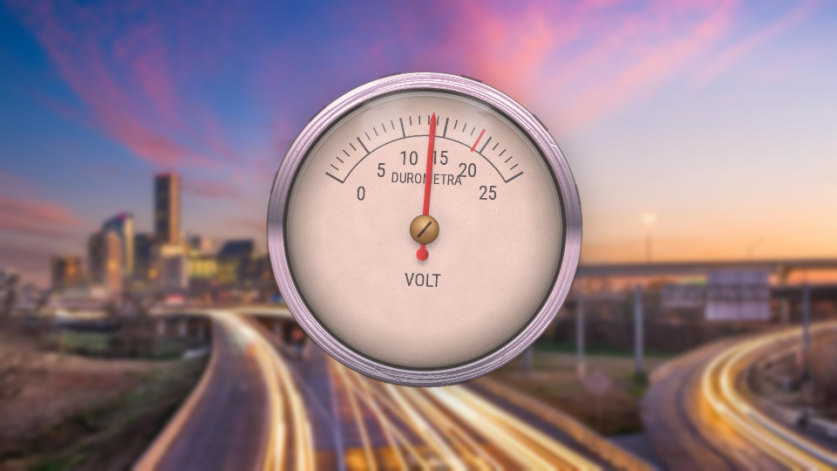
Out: 13.5V
